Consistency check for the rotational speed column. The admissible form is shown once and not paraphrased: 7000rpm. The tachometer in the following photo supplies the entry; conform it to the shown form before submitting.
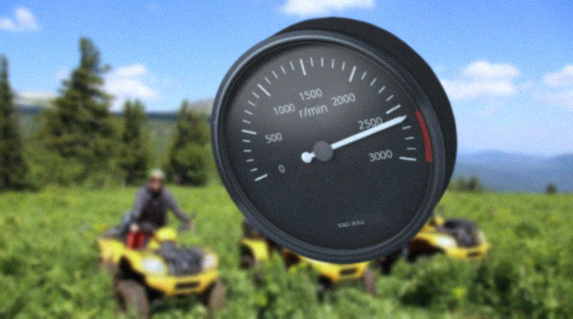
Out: 2600rpm
